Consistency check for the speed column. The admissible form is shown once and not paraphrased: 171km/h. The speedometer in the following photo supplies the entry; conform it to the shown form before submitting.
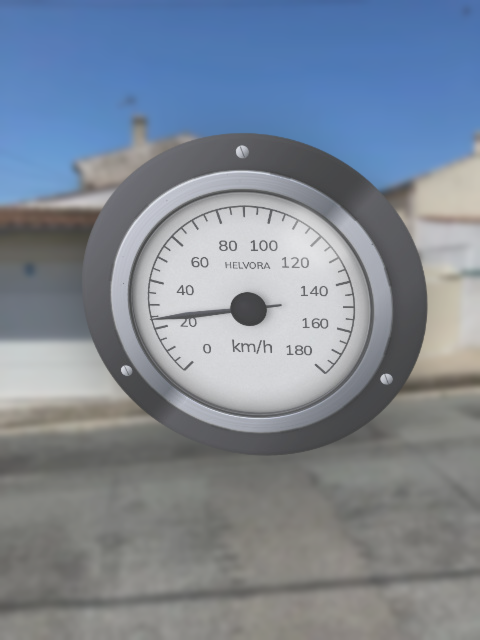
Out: 25km/h
